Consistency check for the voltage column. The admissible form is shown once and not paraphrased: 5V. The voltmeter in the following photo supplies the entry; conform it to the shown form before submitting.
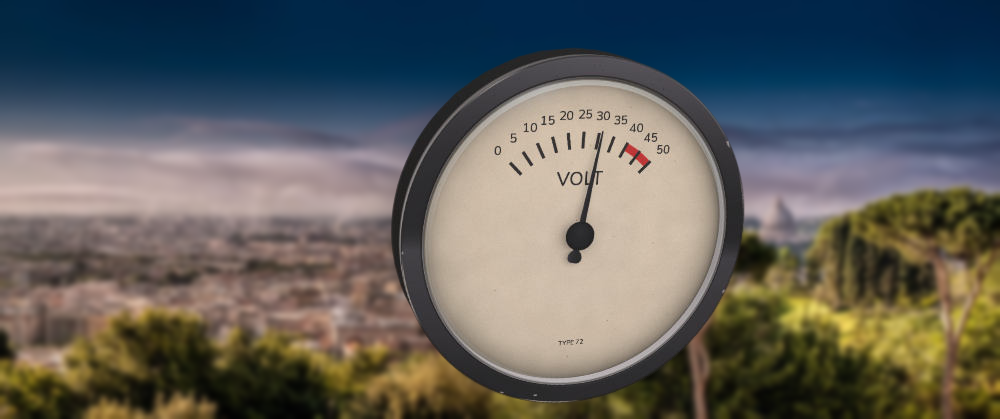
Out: 30V
